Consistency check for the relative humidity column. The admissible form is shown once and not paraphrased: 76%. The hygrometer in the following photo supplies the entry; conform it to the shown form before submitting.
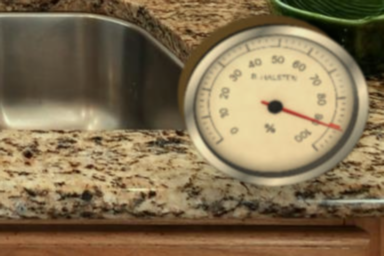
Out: 90%
